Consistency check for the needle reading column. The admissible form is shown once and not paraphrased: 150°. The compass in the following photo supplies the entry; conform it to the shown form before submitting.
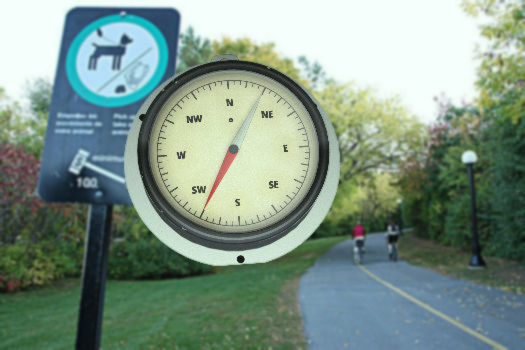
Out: 210°
